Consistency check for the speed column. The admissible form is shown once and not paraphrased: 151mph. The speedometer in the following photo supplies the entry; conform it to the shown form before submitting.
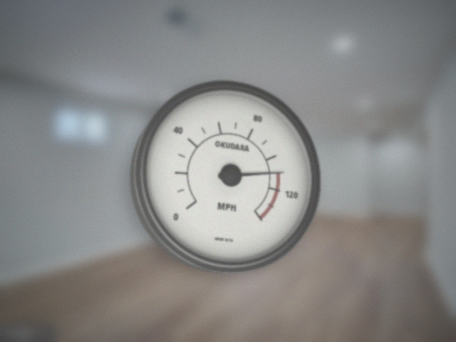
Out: 110mph
